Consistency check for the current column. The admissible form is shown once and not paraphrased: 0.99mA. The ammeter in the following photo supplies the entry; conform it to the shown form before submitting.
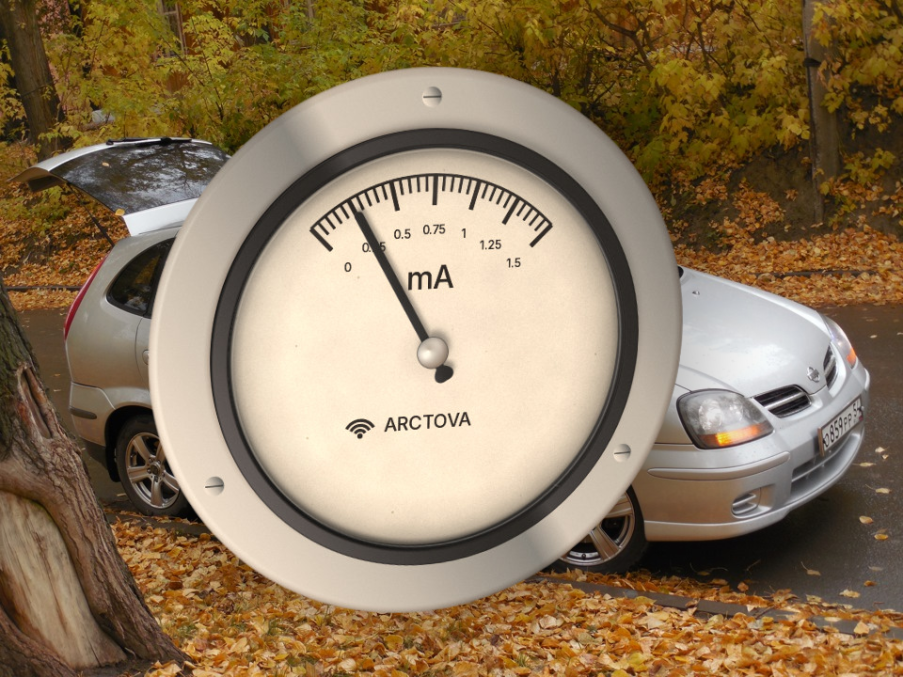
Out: 0.25mA
